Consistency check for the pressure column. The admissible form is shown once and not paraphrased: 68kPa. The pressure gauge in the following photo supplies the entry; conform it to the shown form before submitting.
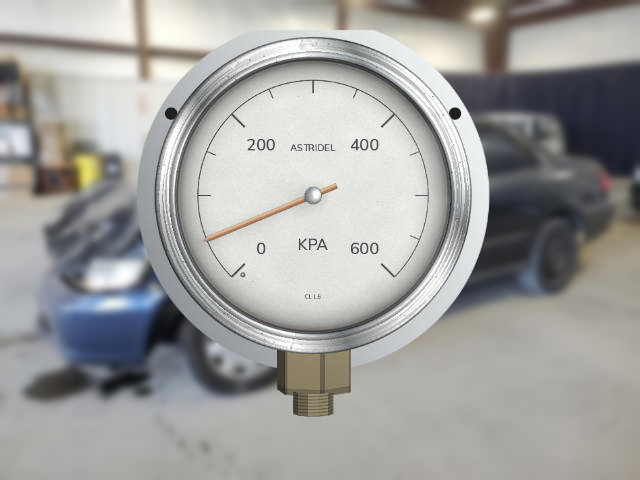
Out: 50kPa
